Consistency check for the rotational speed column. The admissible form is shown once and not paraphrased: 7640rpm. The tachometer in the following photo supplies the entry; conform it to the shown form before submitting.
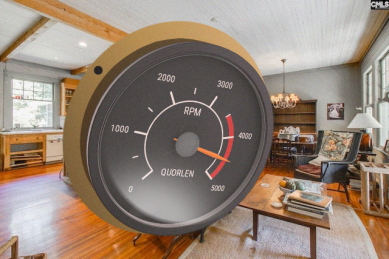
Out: 4500rpm
